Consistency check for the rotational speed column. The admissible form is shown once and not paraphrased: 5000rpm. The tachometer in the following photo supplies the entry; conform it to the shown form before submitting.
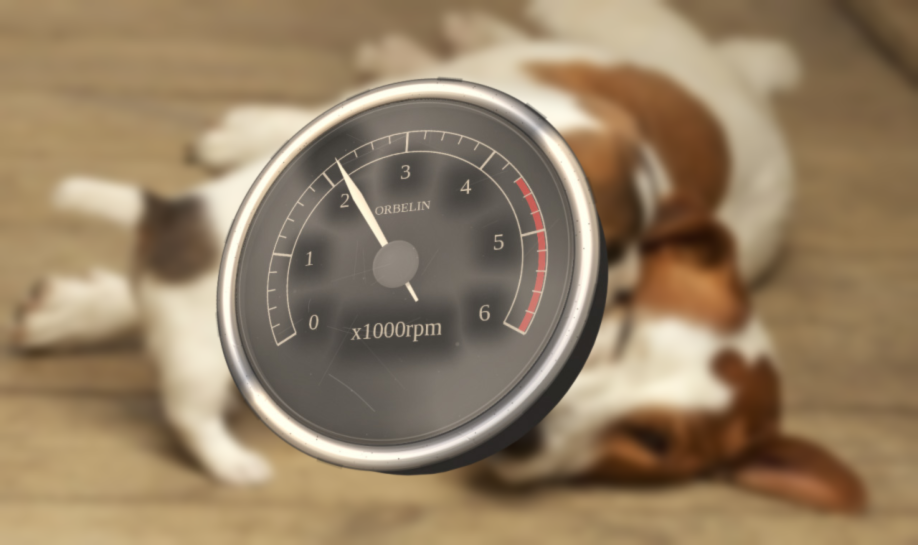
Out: 2200rpm
